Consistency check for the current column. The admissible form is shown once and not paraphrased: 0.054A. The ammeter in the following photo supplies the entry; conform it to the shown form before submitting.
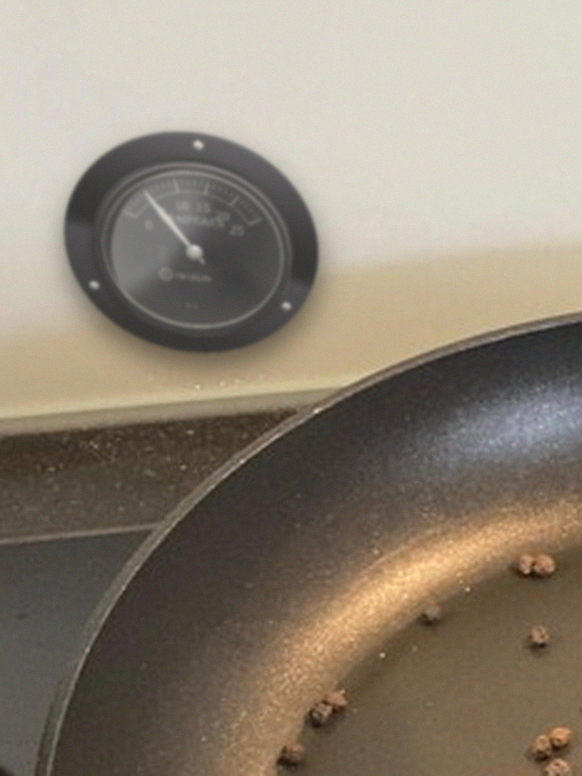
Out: 5A
